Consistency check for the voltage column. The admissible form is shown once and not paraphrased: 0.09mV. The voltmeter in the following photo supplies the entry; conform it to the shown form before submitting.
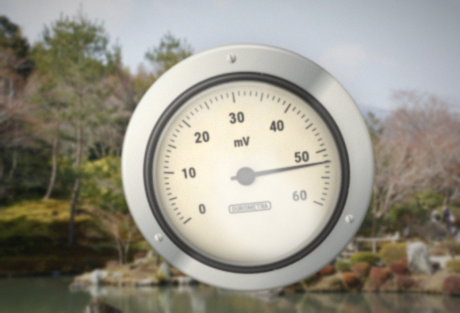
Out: 52mV
